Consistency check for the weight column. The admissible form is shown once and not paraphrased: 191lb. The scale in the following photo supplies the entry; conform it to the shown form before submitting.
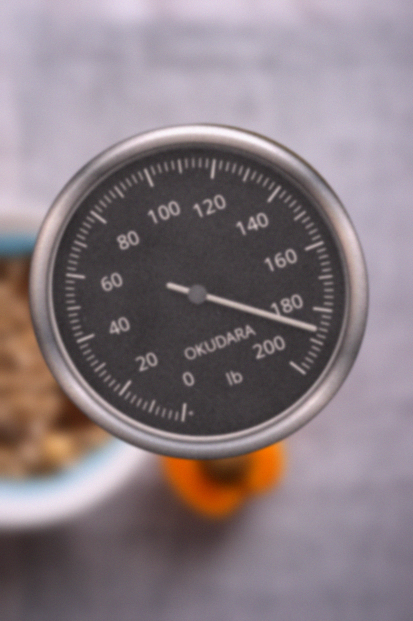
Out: 186lb
